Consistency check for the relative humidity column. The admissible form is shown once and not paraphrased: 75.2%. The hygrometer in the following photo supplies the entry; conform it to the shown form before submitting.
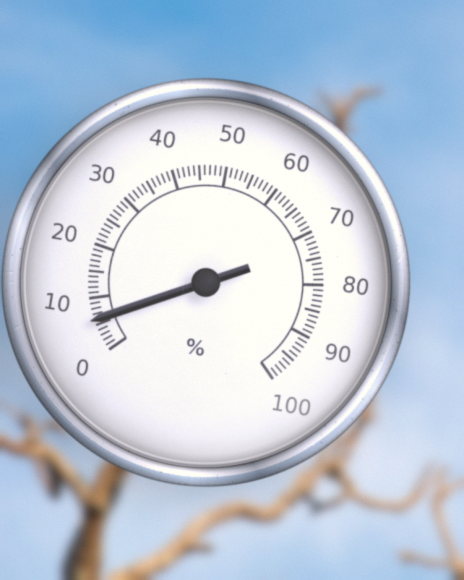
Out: 6%
